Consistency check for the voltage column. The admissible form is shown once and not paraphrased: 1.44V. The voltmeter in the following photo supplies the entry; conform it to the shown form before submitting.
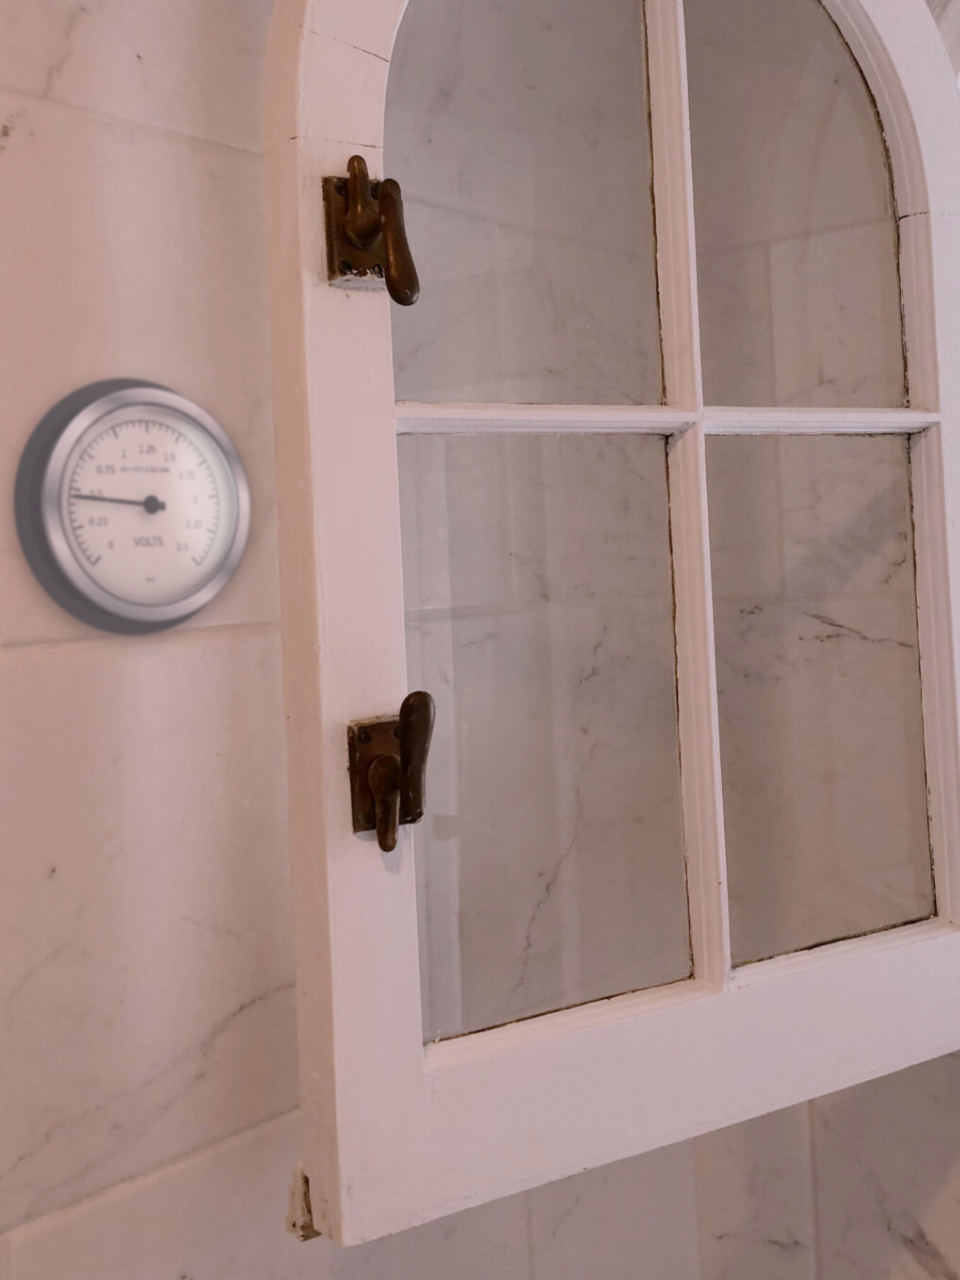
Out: 0.45V
